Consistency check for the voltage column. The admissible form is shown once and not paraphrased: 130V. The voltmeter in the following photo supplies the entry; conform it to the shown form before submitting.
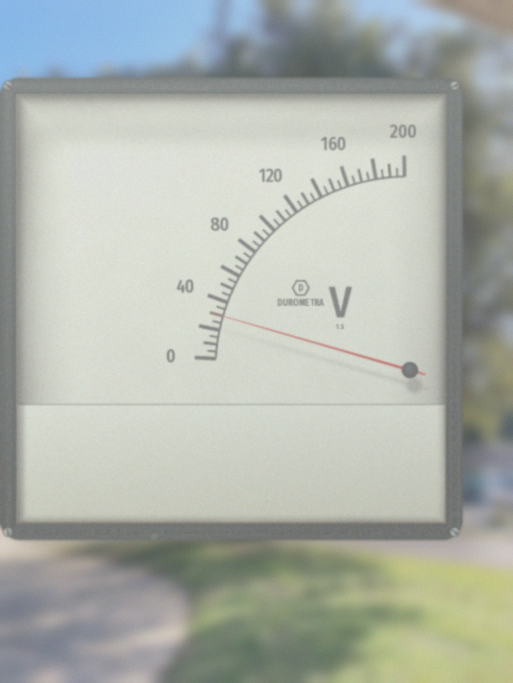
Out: 30V
